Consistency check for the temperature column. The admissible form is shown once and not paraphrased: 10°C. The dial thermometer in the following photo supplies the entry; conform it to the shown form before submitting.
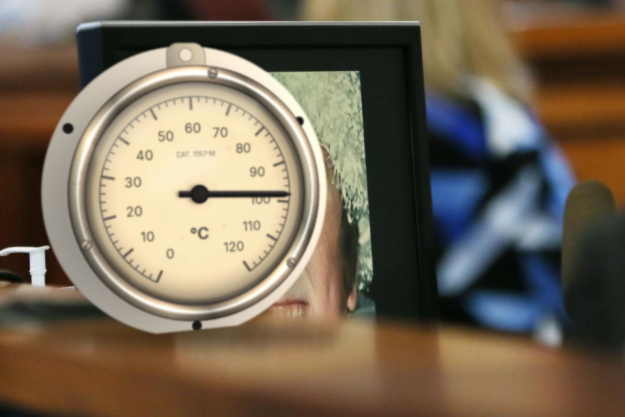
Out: 98°C
